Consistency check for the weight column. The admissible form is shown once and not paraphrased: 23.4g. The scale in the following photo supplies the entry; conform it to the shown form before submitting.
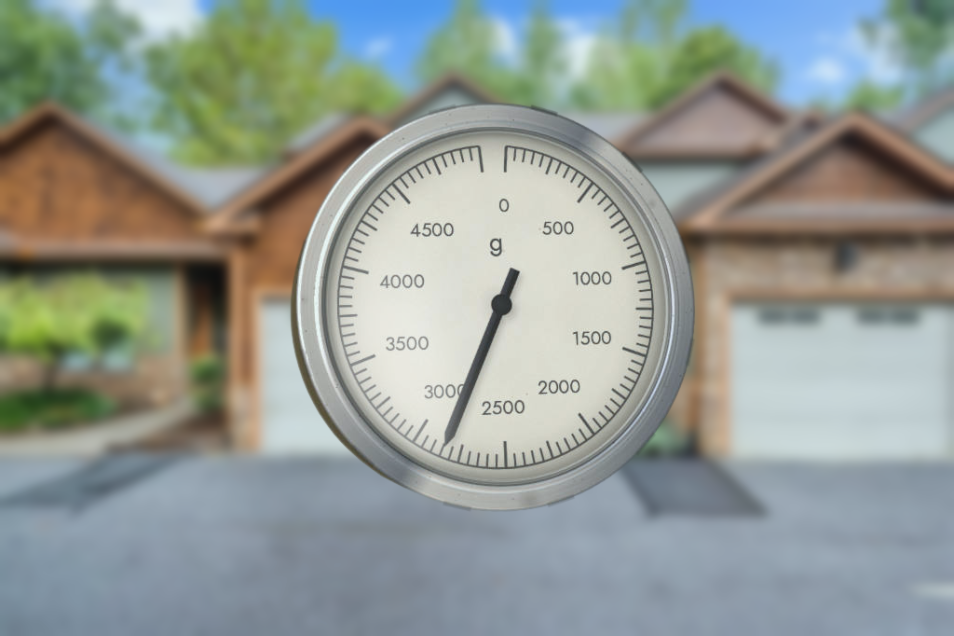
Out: 2850g
